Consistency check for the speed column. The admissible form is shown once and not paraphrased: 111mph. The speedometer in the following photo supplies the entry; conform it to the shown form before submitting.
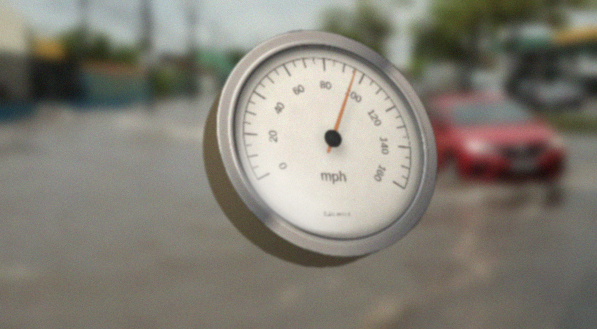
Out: 95mph
